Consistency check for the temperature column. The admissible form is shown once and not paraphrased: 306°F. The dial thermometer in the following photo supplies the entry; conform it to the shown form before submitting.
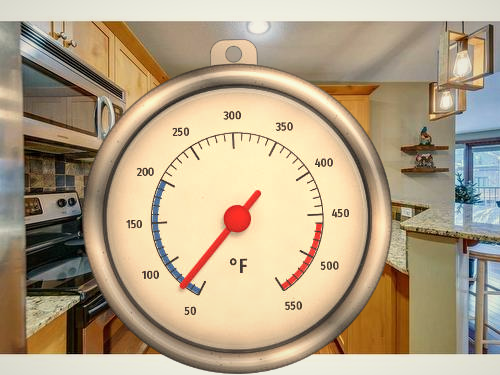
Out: 70°F
